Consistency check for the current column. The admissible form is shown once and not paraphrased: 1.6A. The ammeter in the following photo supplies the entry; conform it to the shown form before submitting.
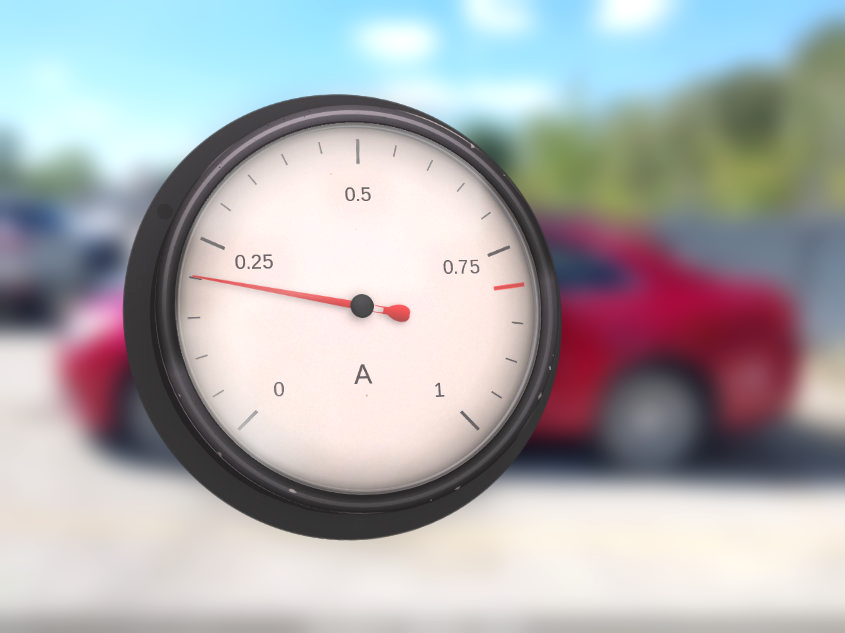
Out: 0.2A
